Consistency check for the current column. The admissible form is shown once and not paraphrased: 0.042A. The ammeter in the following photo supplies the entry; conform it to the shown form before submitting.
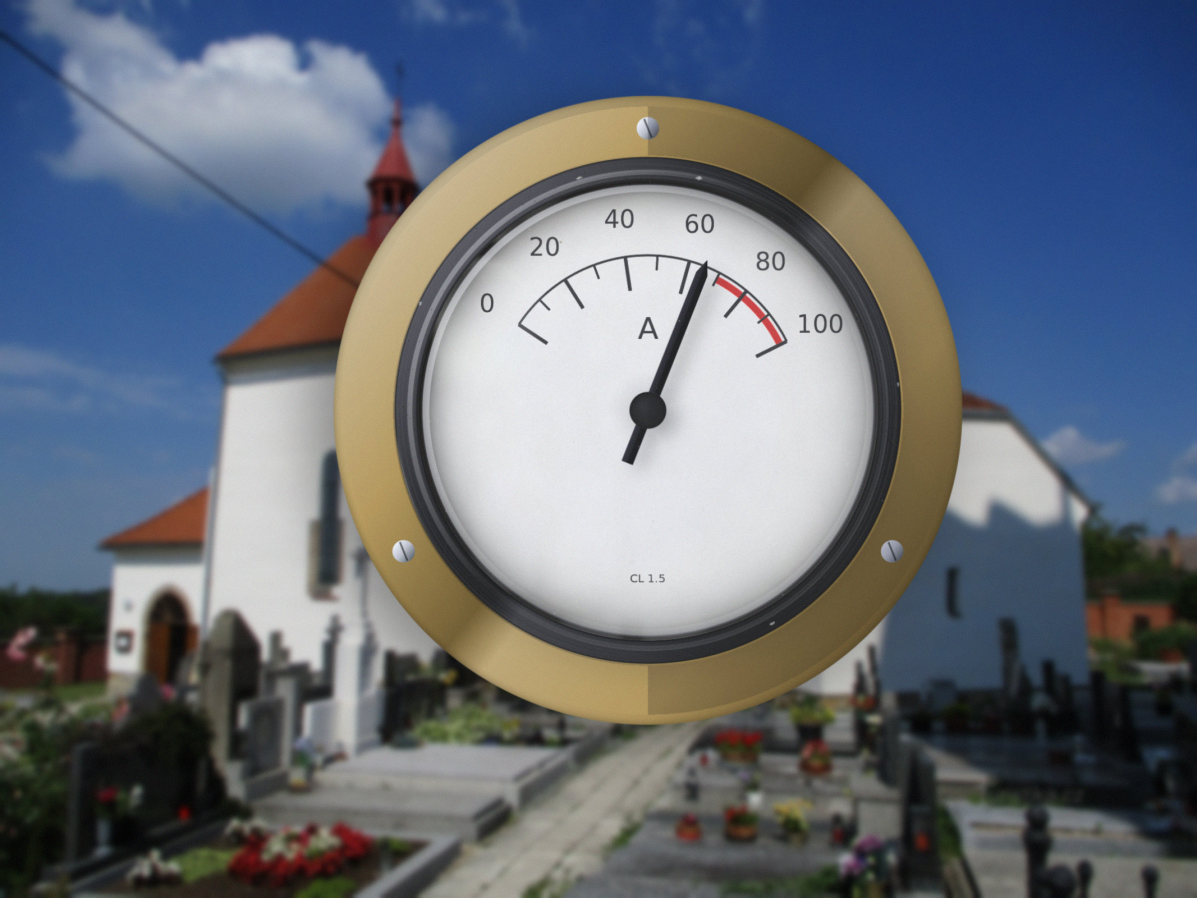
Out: 65A
